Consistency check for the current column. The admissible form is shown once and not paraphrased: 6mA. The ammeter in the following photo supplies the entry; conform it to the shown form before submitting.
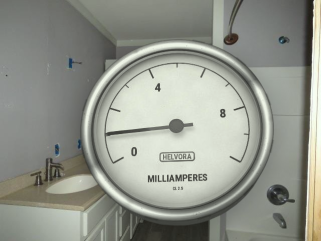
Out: 1mA
